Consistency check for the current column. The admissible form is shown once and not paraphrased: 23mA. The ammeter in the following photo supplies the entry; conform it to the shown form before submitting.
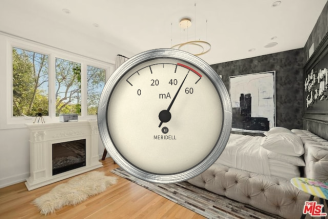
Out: 50mA
